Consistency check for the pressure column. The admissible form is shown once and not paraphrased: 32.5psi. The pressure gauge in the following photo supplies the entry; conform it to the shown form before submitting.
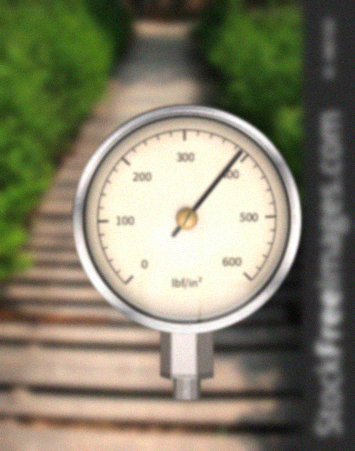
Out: 390psi
